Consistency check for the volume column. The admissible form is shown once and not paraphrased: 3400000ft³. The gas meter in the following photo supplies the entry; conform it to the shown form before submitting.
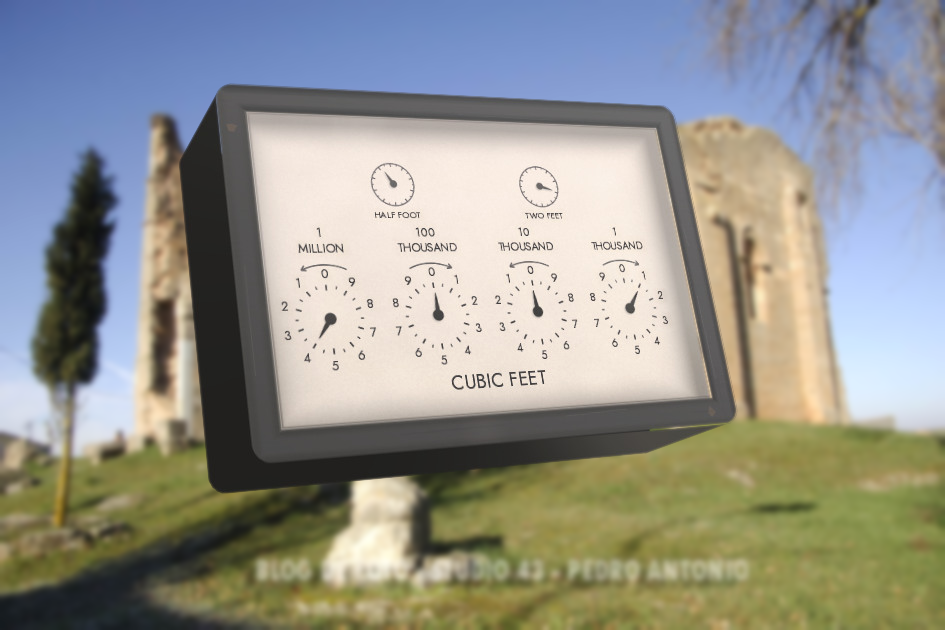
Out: 400100ft³
